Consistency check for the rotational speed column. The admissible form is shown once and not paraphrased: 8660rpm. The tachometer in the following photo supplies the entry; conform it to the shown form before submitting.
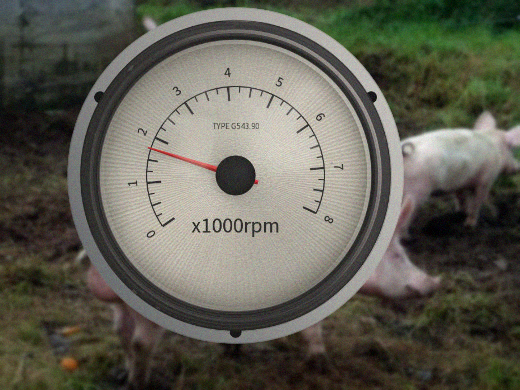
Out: 1750rpm
